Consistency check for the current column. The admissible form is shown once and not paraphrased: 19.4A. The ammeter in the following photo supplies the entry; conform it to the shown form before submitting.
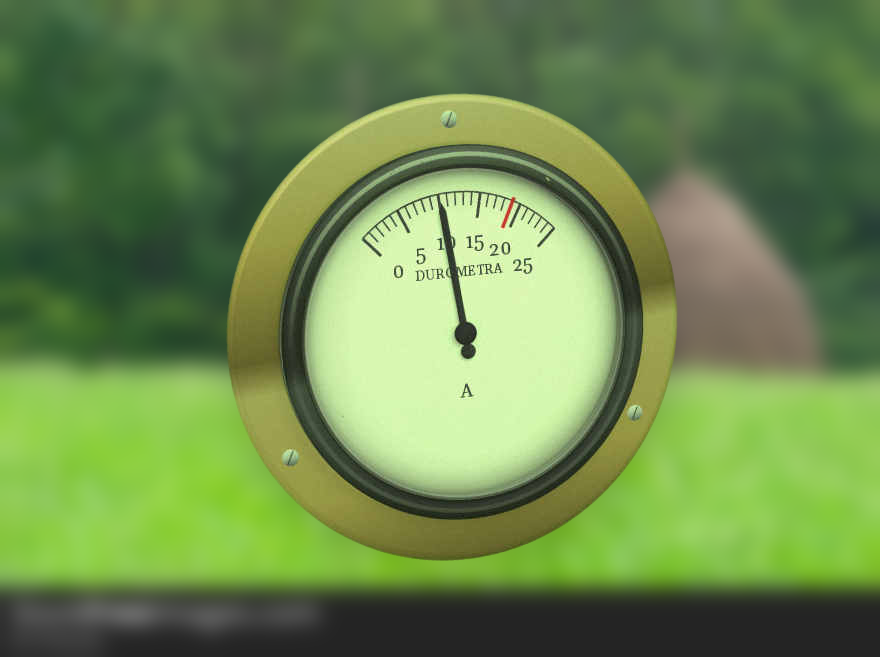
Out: 10A
